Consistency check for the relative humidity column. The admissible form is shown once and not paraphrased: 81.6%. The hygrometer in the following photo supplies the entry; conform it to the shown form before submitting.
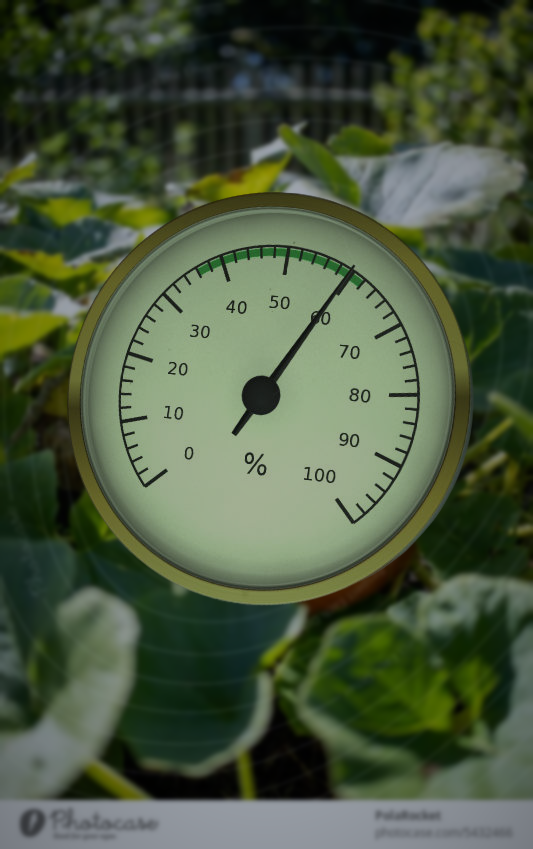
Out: 60%
